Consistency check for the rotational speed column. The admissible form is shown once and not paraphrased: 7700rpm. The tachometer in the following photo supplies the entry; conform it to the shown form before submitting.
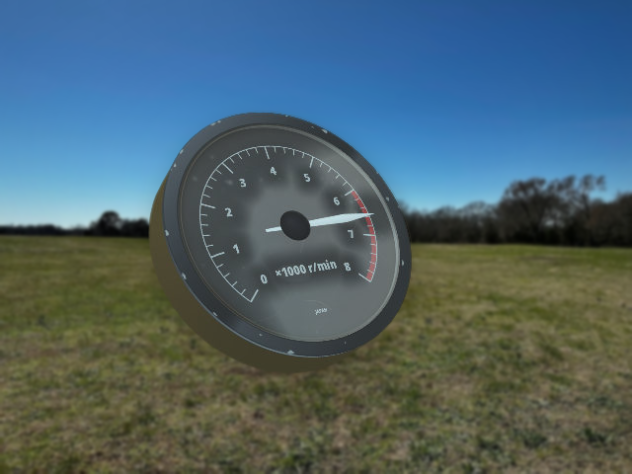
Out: 6600rpm
